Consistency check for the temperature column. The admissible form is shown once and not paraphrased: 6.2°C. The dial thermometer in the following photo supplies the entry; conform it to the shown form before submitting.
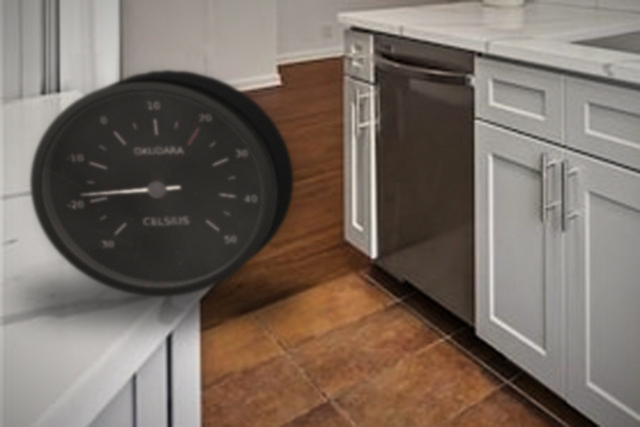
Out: -17.5°C
